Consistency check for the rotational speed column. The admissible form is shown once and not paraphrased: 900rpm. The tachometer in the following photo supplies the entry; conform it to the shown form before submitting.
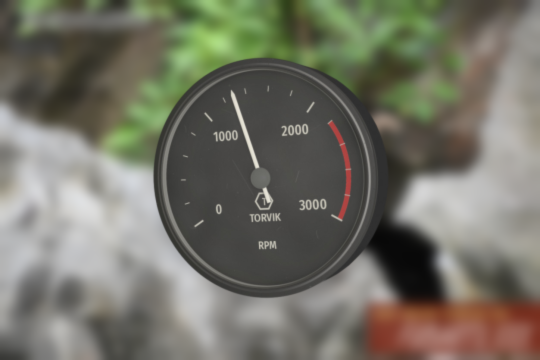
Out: 1300rpm
